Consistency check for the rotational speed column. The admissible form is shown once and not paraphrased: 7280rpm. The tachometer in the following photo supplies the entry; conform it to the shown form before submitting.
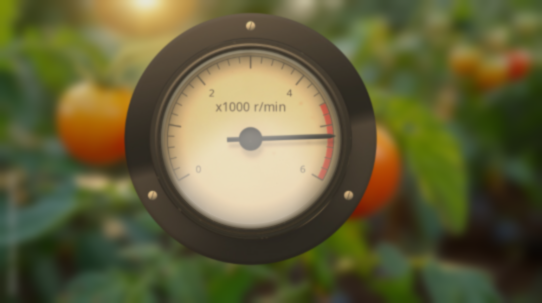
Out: 5200rpm
